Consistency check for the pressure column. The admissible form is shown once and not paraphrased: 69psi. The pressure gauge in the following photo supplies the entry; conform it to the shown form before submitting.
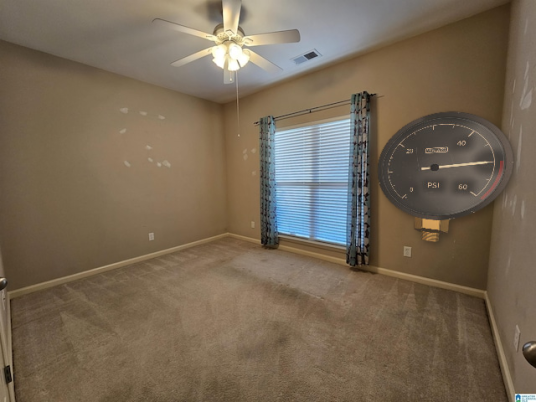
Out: 50psi
